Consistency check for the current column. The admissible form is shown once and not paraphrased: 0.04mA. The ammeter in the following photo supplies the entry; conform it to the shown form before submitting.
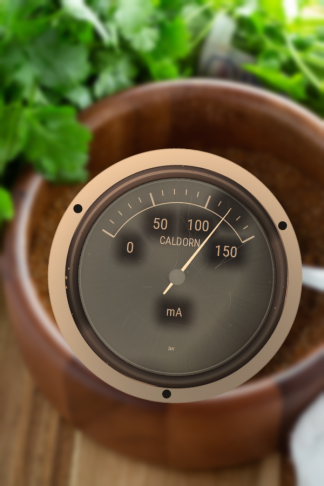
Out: 120mA
